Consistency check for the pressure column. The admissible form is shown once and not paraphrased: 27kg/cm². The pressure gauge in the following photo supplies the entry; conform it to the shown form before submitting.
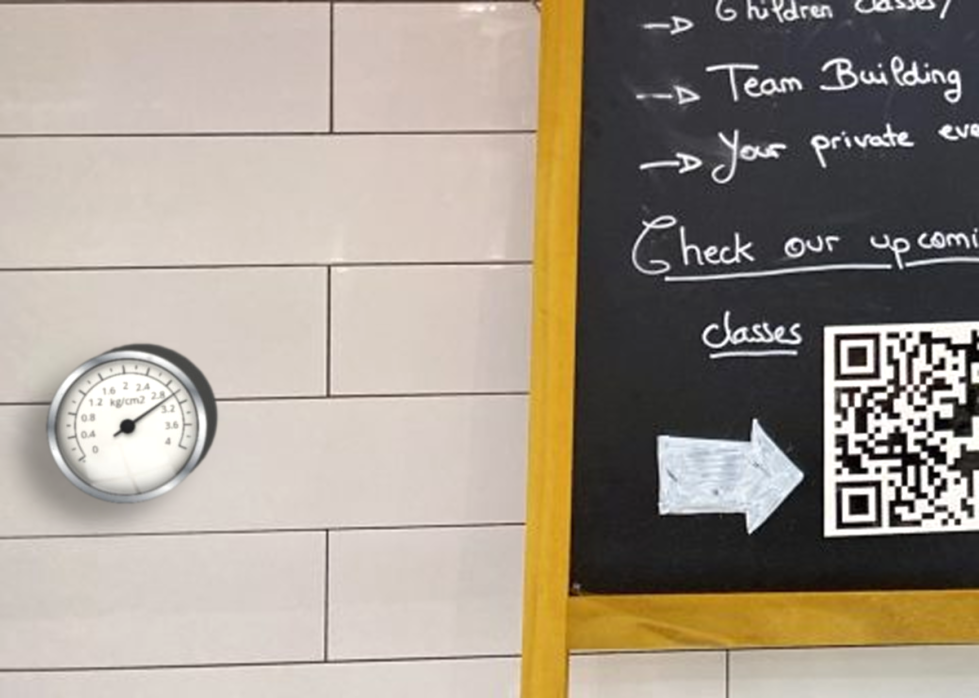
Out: 3kg/cm²
